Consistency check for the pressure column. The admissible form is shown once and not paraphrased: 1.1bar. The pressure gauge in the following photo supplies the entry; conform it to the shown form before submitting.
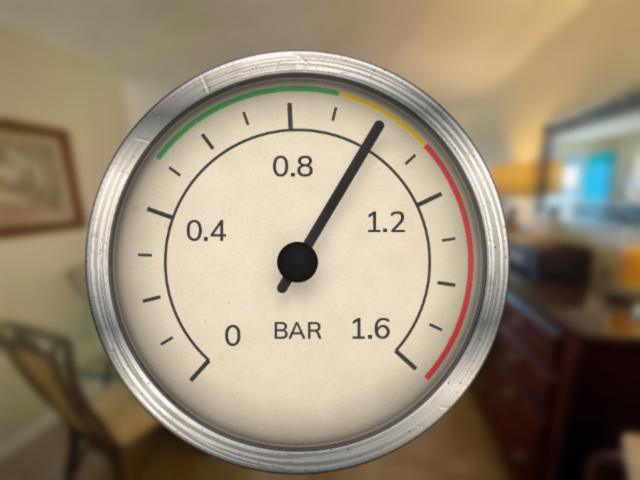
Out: 1bar
